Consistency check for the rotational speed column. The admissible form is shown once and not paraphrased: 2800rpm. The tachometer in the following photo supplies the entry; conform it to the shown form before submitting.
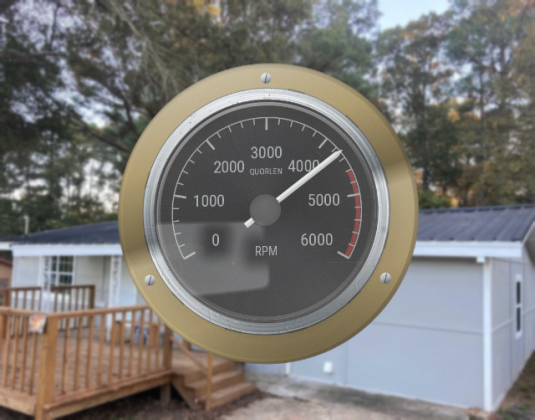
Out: 4300rpm
